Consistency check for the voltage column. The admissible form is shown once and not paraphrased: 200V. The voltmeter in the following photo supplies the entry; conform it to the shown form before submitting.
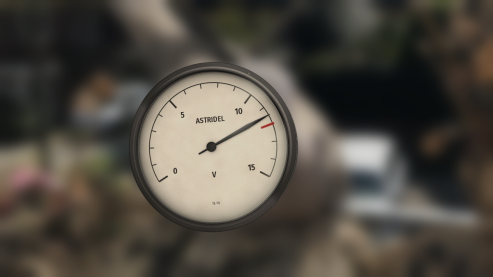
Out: 11.5V
